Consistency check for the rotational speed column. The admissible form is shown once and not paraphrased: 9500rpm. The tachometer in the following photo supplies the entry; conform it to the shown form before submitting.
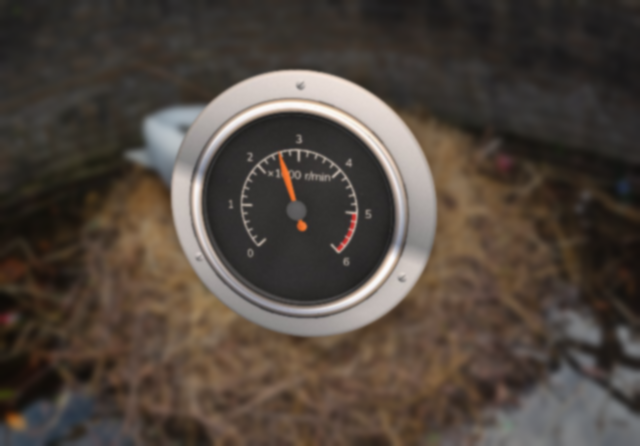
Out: 2600rpm
